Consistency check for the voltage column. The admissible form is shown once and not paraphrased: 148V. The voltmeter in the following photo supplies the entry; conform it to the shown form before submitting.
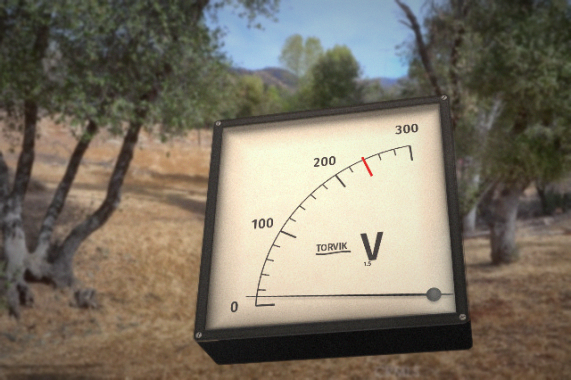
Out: 10V
